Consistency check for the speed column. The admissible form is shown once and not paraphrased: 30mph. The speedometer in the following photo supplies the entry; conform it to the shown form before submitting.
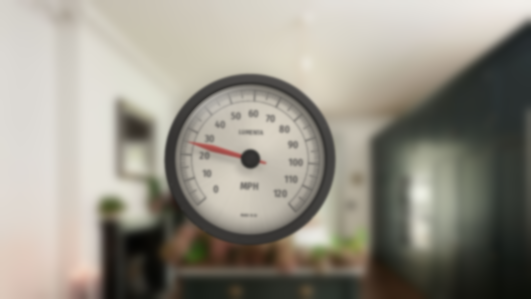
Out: 25mph
